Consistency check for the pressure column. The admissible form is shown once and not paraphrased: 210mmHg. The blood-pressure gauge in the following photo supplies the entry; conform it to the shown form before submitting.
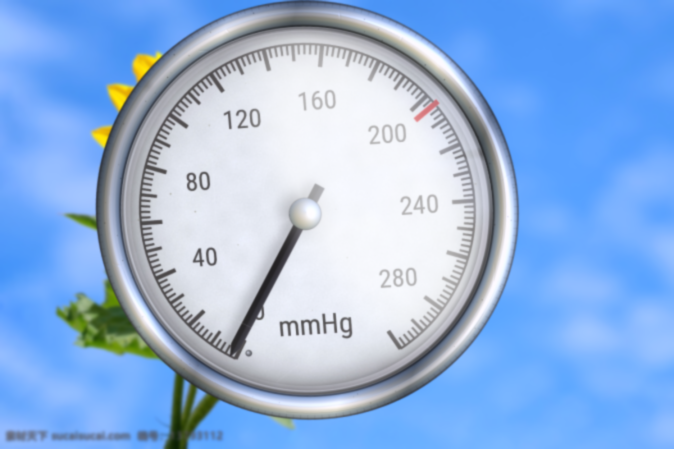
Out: 2mmHg
